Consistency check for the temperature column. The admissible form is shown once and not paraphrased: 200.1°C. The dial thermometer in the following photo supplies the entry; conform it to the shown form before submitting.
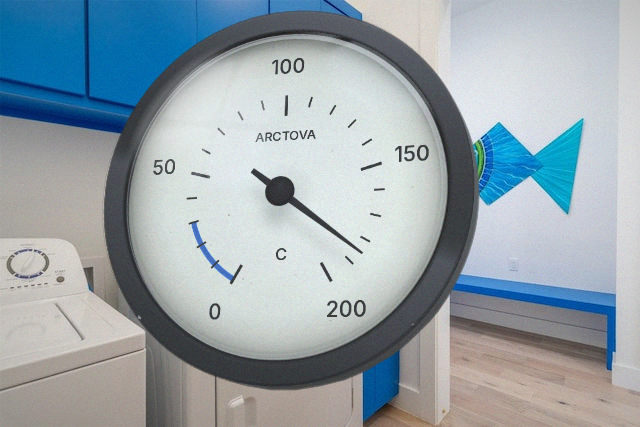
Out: 185°C
